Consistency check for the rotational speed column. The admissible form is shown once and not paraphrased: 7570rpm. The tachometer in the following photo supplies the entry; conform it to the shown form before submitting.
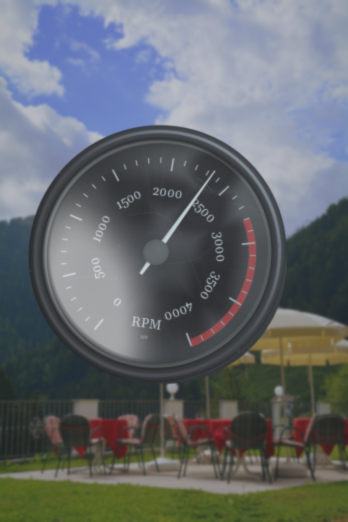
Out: 2350rpm
